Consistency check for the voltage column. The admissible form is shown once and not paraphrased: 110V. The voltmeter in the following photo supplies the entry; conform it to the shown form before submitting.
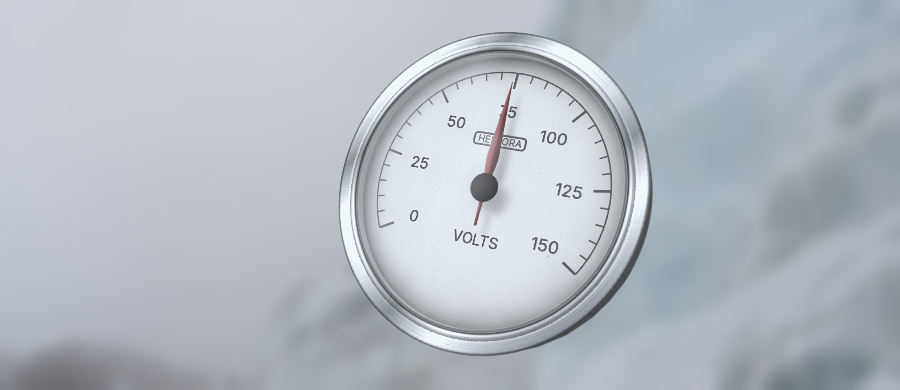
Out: 75V
